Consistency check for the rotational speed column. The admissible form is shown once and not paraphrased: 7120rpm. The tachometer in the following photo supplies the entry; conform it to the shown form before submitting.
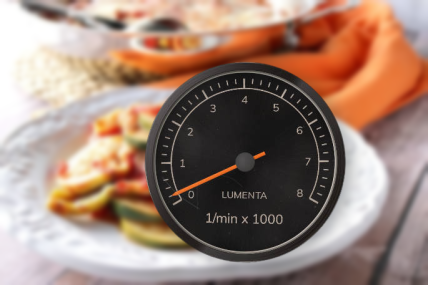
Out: 200rpm
